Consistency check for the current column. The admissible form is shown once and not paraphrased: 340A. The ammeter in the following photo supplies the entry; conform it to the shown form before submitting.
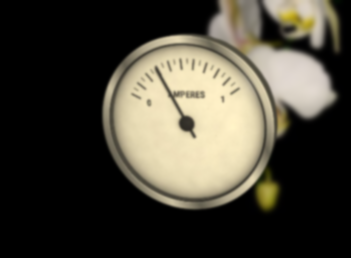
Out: 0.3A
